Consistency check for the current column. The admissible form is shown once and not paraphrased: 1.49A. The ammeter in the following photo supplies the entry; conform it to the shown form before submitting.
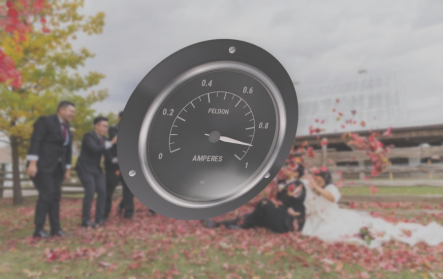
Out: 0.9A
